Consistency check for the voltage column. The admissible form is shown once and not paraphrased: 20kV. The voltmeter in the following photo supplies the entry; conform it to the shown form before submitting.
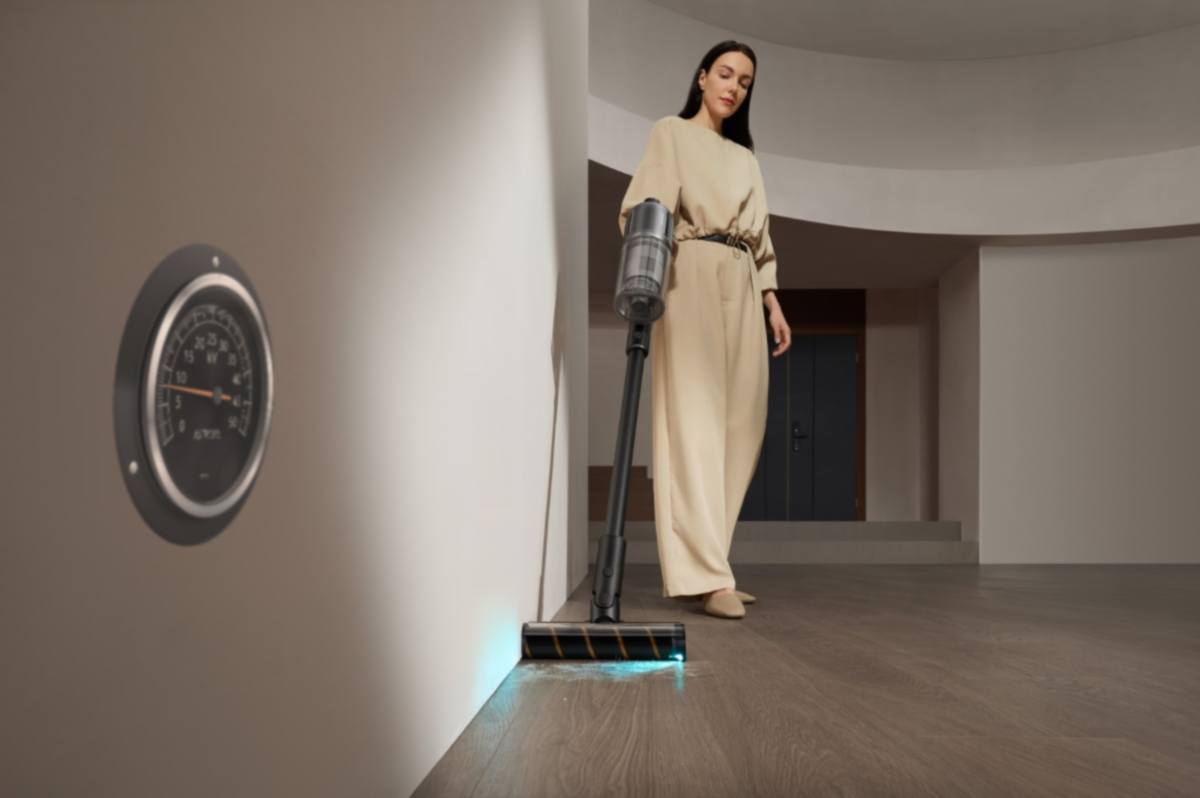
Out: 7.5kV
